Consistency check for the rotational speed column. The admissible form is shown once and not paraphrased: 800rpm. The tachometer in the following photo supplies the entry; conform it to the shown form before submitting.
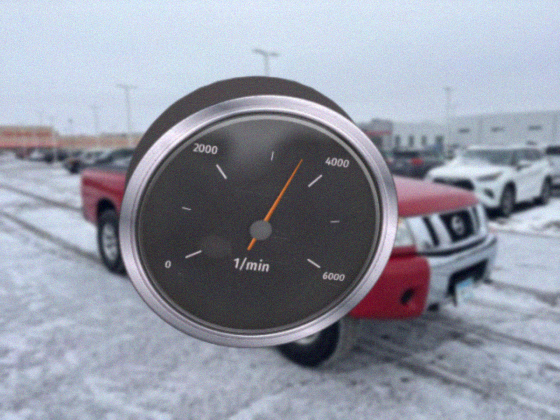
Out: 3500rpm
